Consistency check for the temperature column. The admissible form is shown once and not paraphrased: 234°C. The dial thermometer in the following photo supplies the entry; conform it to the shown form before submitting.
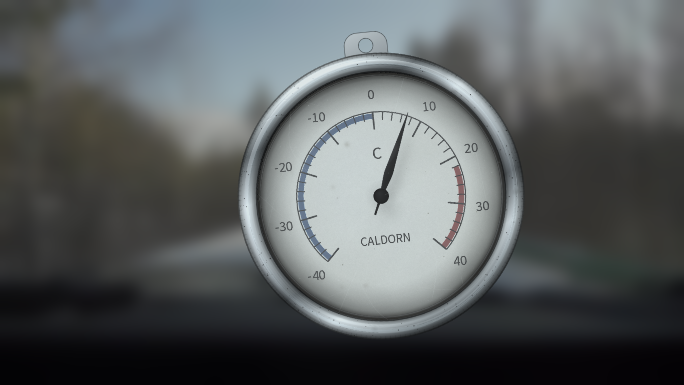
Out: 7°C
